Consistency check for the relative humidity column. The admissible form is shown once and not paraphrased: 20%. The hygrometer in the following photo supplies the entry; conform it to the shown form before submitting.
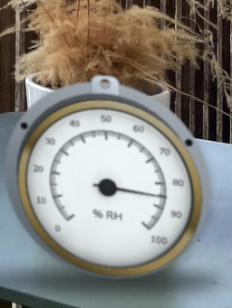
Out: 85%
